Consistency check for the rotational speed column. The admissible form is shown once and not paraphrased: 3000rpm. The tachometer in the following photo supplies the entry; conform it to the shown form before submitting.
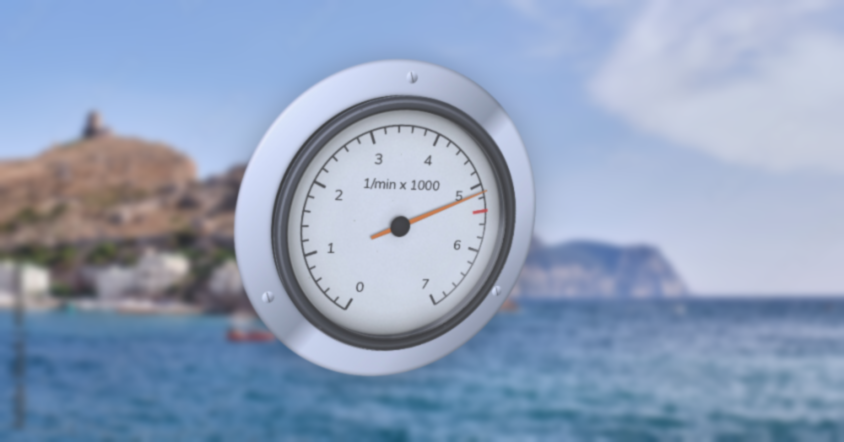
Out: 5100rpm
